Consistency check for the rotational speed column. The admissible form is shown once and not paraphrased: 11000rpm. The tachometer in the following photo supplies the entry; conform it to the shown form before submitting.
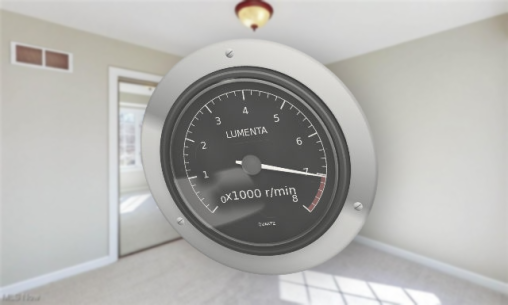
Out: 7000rpm
